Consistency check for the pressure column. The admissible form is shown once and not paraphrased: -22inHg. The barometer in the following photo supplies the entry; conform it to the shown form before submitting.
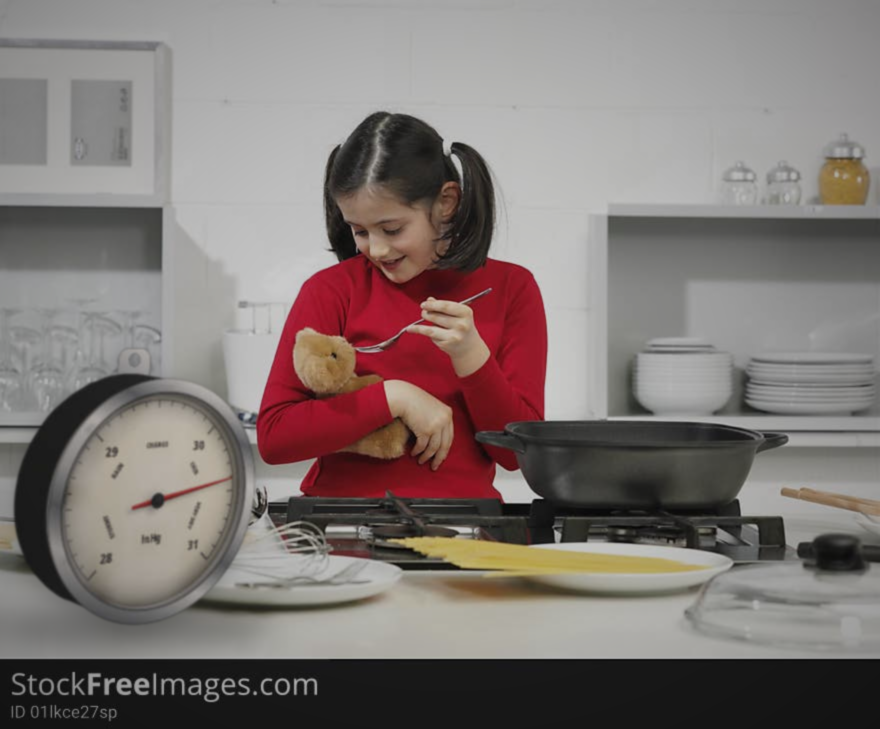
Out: 30.4inHg
